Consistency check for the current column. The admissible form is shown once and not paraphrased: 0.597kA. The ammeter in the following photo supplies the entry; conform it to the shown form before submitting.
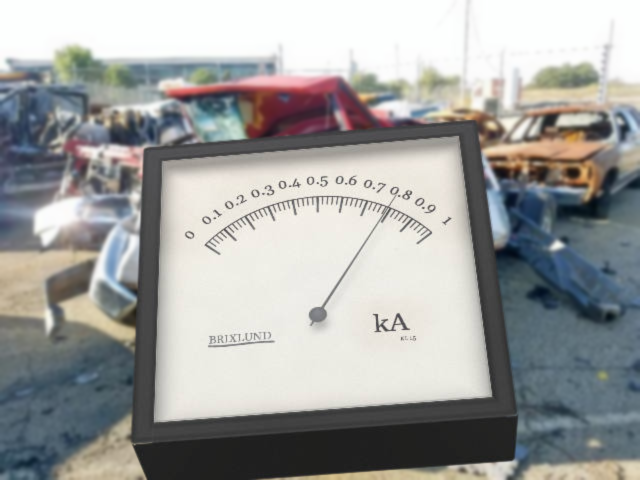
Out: 0.8kA
